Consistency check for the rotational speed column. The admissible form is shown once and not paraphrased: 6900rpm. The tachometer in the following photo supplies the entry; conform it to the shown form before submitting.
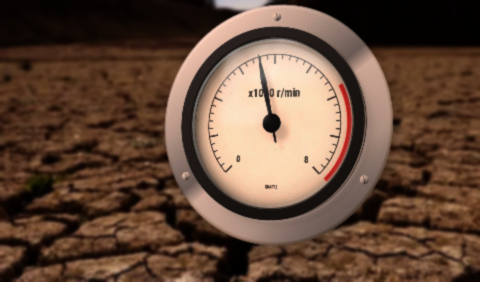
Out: 3600rpm
